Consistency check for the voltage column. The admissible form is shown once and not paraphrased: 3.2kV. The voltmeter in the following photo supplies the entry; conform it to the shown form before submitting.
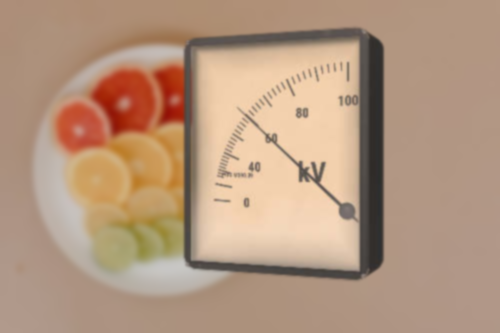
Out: 60kV
